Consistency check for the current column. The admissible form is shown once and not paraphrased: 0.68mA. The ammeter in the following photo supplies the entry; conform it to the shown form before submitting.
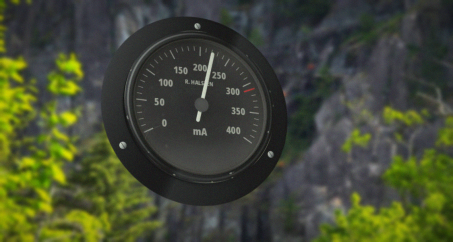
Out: 220mA
